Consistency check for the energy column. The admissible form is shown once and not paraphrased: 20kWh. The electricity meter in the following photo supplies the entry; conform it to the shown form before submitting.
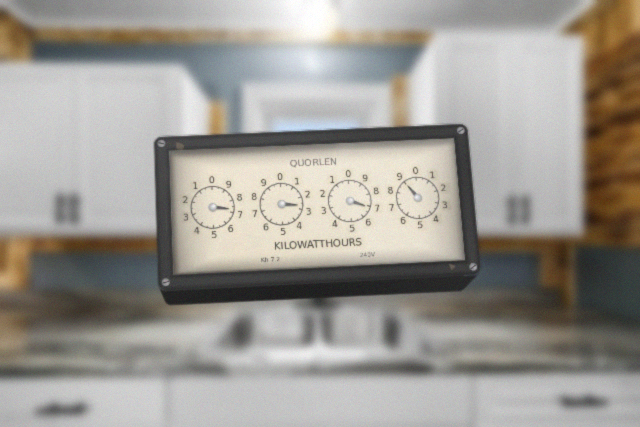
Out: 7269kWh
